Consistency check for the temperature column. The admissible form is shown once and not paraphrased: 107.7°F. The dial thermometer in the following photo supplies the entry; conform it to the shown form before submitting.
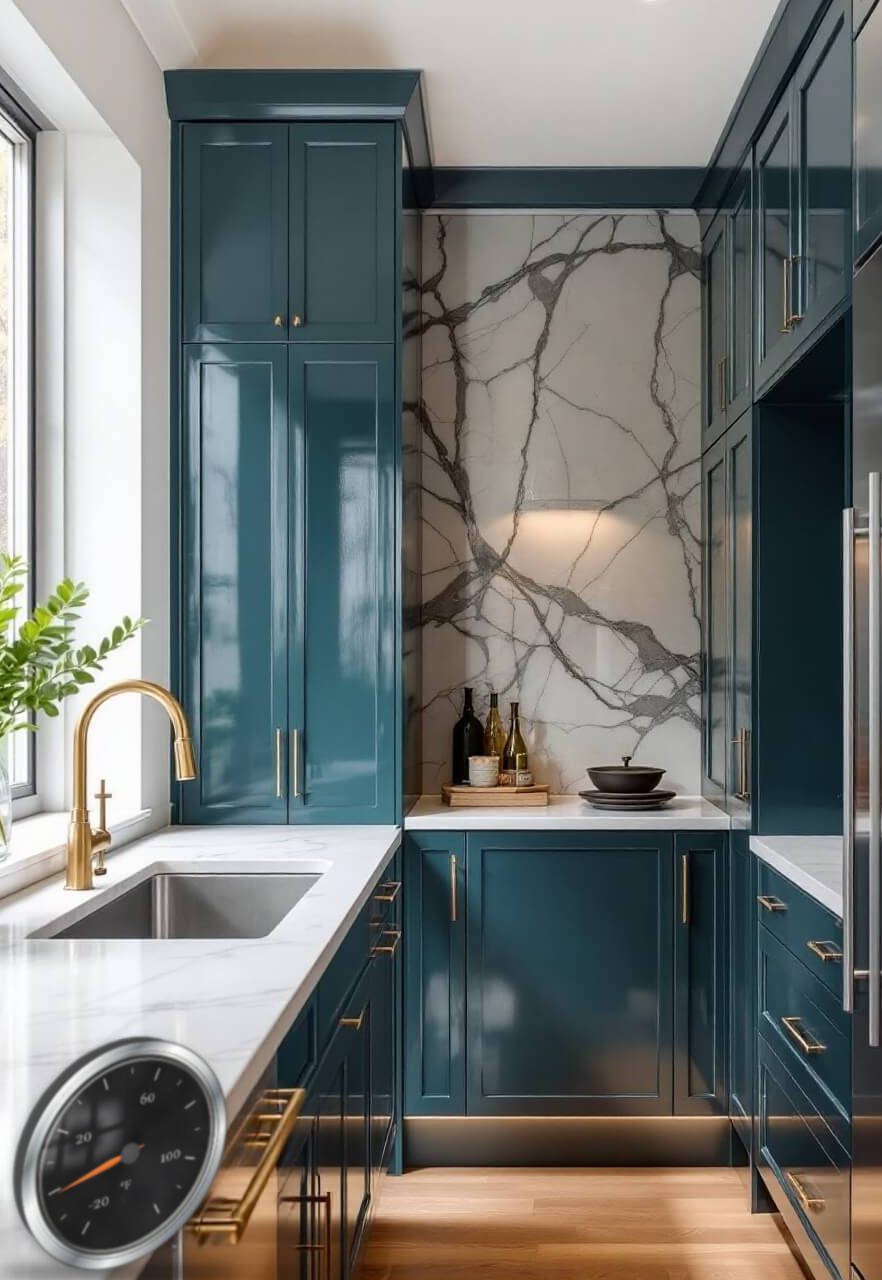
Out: 0°F
